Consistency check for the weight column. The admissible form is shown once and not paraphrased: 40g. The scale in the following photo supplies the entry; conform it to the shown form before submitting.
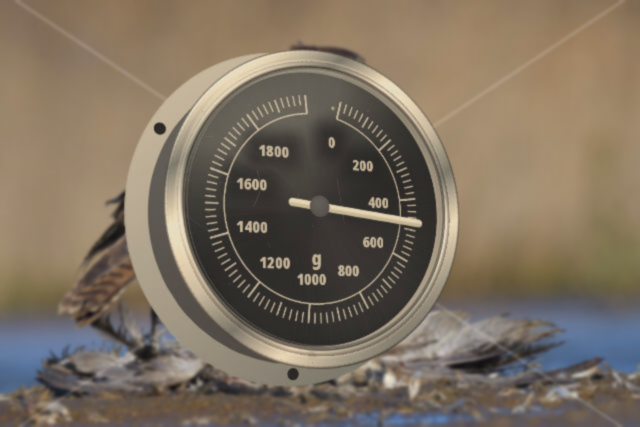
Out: 480g
